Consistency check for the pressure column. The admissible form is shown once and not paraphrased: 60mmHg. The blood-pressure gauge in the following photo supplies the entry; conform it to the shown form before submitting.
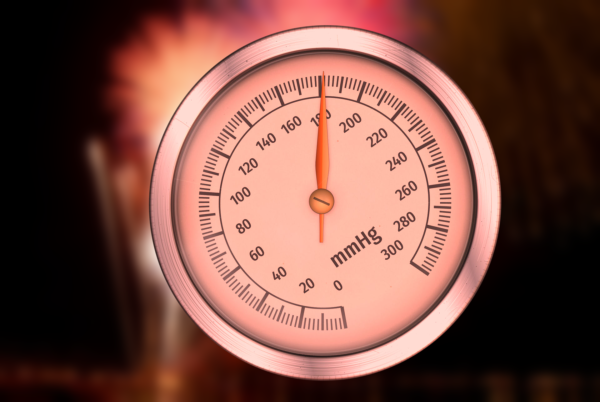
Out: 182mmHg
